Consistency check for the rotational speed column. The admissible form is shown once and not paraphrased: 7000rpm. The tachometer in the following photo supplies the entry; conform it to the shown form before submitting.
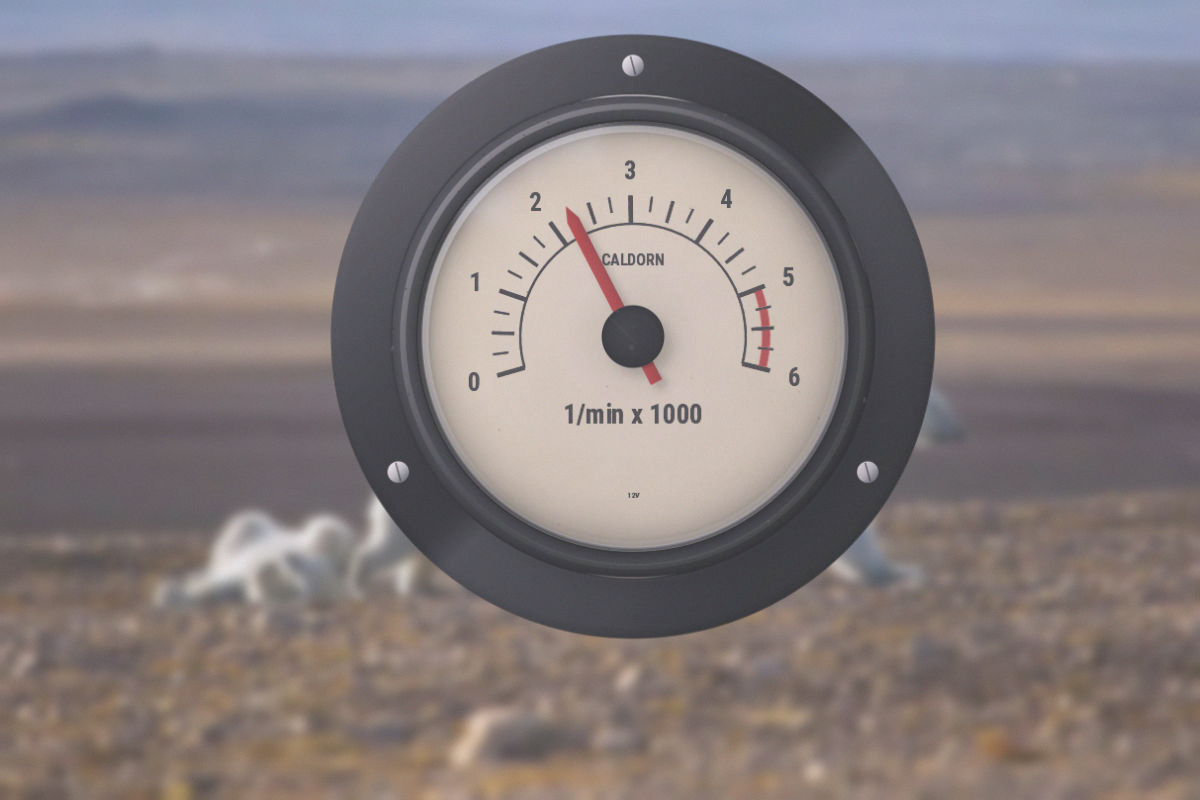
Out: 2250rpm
